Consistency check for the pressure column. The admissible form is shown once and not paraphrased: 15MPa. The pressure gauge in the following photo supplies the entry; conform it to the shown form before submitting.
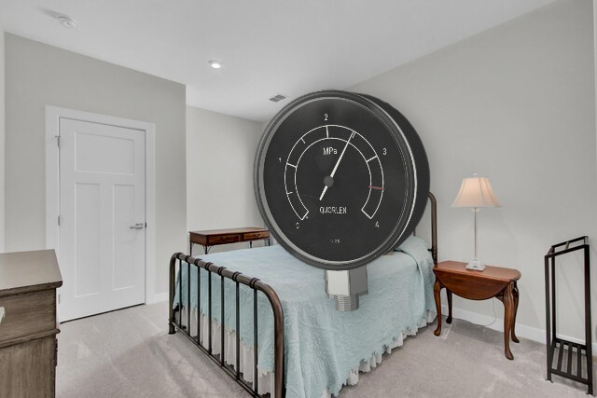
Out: 2.5MPa
